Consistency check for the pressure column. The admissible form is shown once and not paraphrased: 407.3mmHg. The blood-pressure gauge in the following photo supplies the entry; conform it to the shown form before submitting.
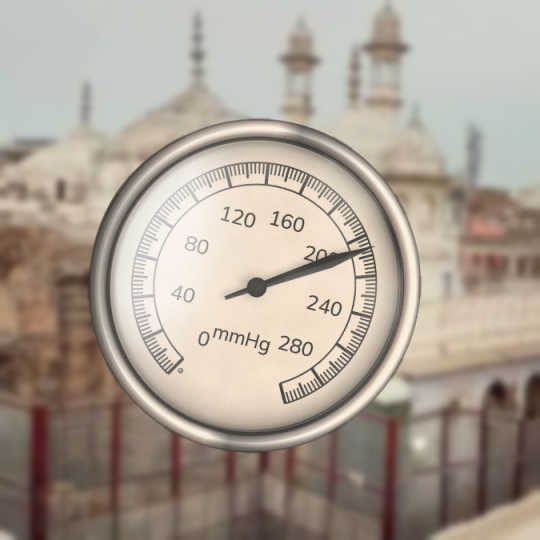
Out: 206mmHg
